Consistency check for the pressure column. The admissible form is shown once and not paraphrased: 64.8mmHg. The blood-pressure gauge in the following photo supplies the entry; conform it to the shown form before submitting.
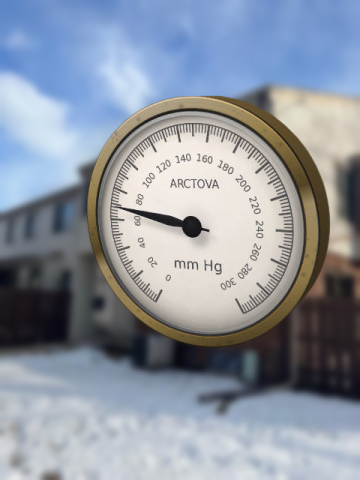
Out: 70mmHg
